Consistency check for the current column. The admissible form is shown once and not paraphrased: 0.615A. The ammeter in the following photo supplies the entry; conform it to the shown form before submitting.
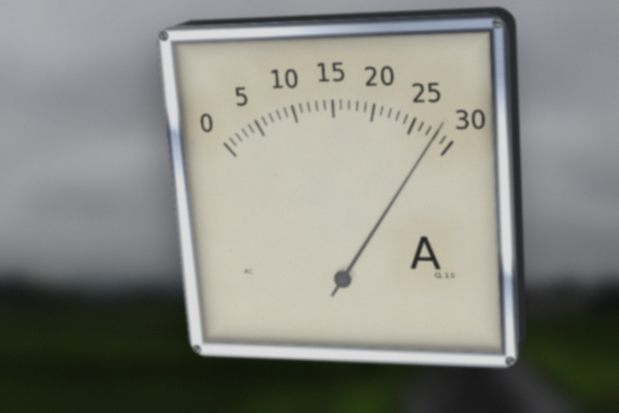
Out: 28A
